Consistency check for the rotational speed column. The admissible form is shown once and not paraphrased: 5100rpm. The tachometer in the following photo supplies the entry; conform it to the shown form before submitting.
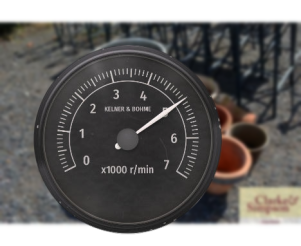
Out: 5000rpm
